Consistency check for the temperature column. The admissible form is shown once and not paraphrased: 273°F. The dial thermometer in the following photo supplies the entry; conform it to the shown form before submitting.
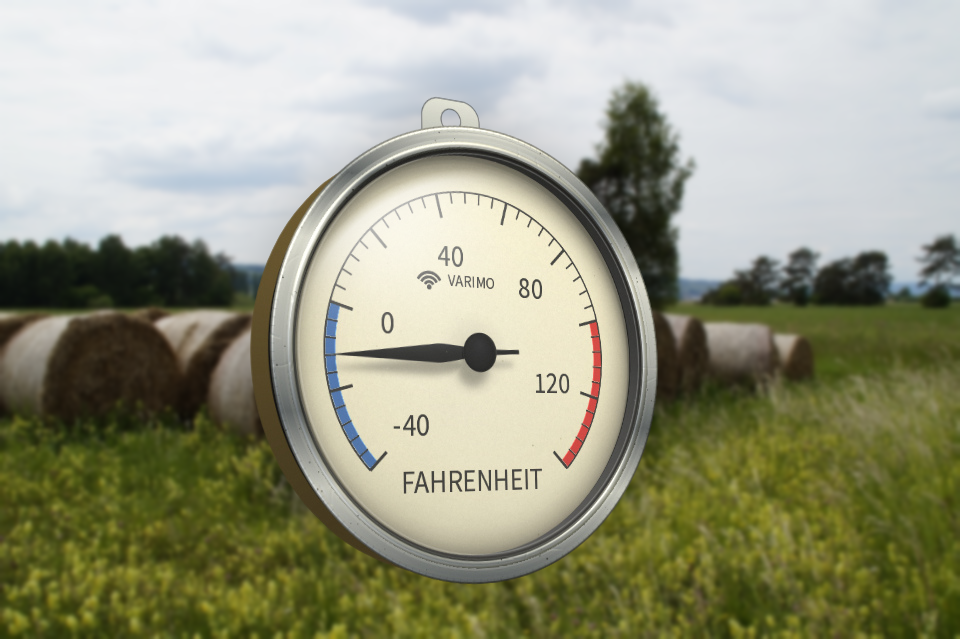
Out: -12°F
